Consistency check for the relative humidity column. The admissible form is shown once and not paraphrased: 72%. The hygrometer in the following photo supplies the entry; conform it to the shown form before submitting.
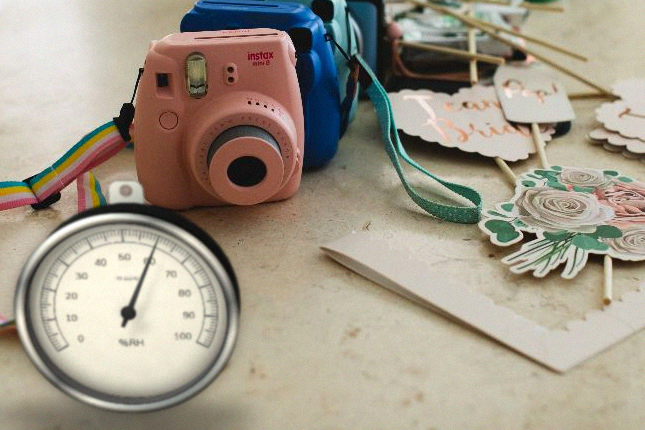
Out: 60%
